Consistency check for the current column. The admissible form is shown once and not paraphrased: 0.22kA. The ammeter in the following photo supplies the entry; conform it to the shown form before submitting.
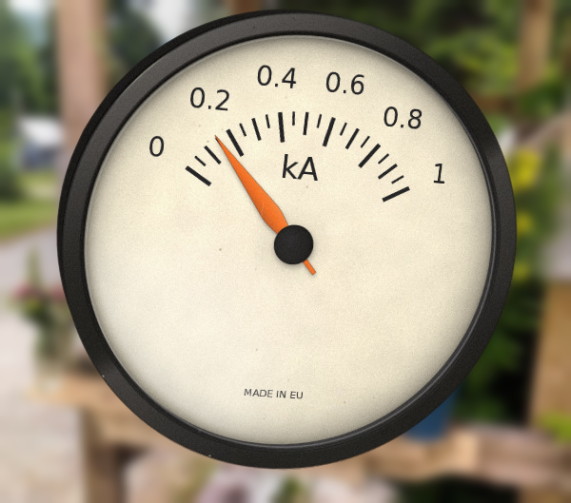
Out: 0.15kA
